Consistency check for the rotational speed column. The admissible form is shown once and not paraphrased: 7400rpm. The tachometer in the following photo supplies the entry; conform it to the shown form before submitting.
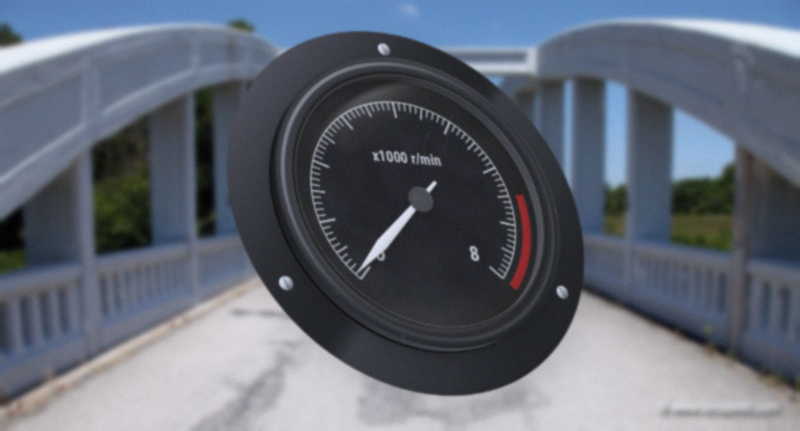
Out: 100rpm
